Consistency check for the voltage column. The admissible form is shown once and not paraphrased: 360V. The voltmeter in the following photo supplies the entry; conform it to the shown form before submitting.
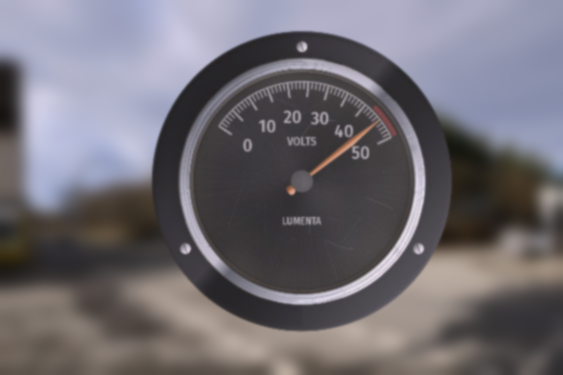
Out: 45V
